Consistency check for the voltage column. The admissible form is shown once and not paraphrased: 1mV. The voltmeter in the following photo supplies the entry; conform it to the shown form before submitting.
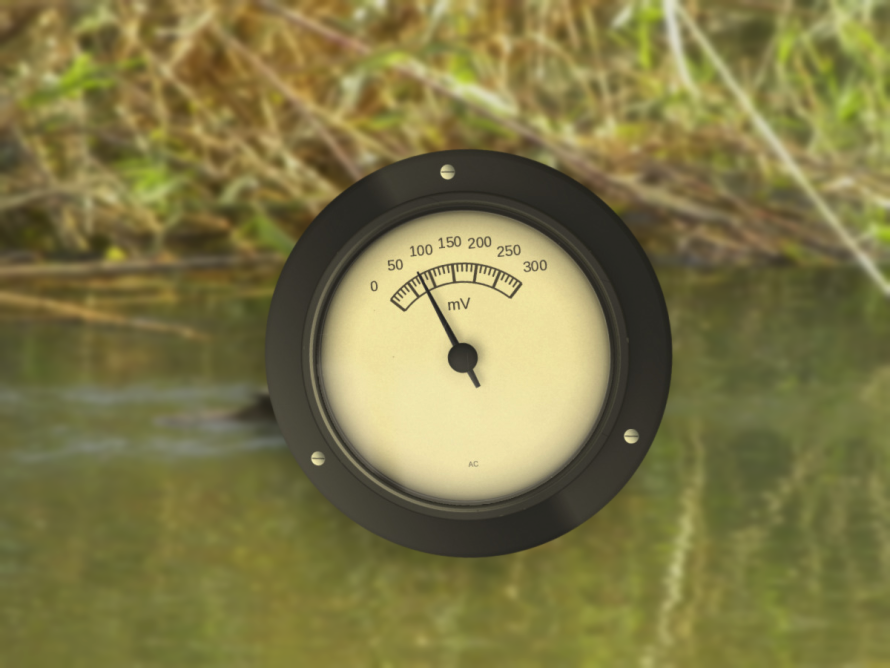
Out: 80mV
